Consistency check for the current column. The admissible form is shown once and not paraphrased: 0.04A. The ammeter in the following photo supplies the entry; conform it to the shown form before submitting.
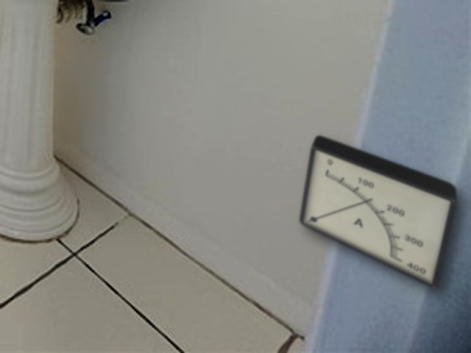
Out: 150A
